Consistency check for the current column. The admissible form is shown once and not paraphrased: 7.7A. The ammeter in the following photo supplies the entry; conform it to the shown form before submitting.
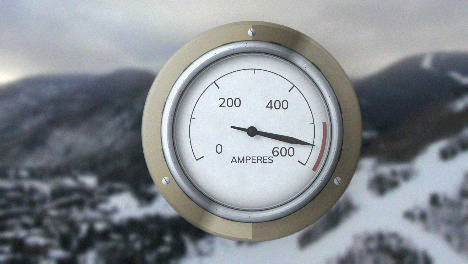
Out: 550A
